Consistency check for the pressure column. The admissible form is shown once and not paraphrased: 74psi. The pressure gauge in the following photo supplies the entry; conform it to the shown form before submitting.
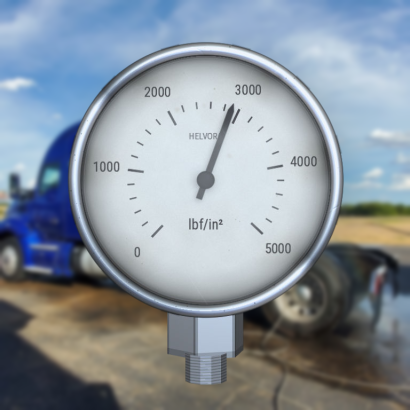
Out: 2900psi
